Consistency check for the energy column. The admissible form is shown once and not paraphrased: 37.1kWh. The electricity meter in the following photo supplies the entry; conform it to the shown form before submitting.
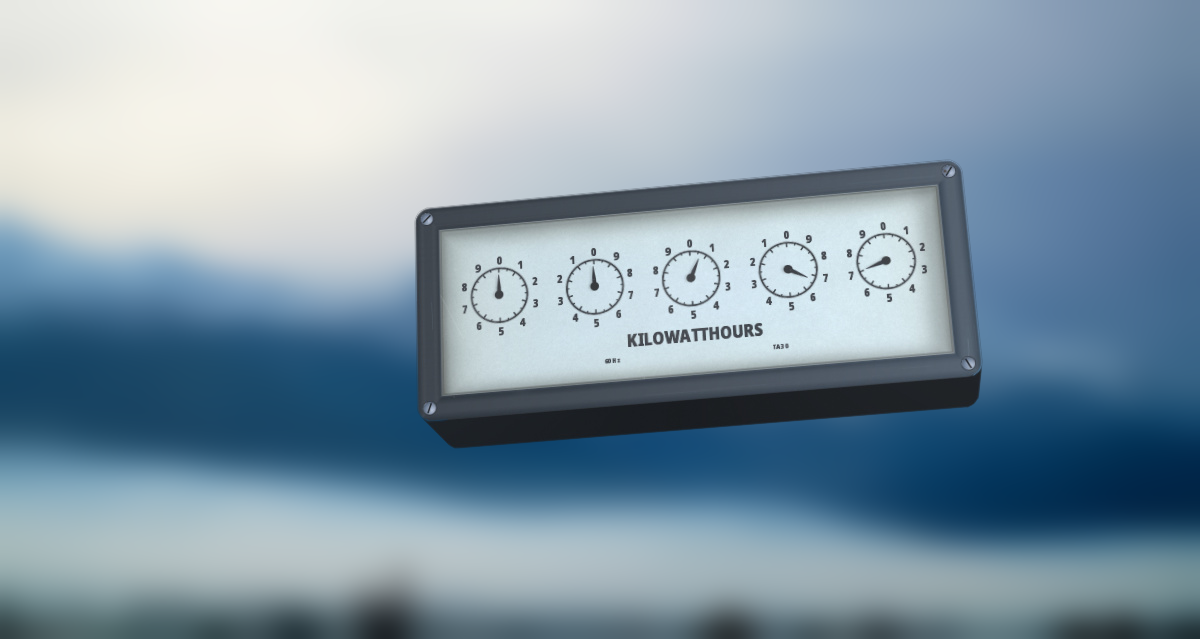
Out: 67kWh
